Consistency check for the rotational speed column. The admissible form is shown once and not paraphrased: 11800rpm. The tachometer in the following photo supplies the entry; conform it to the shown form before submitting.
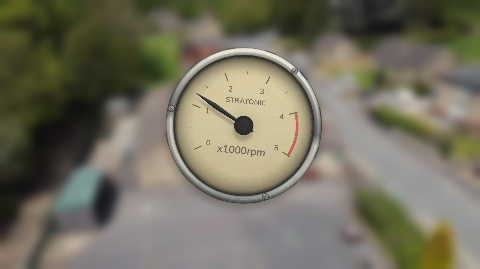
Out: 1250rpm
